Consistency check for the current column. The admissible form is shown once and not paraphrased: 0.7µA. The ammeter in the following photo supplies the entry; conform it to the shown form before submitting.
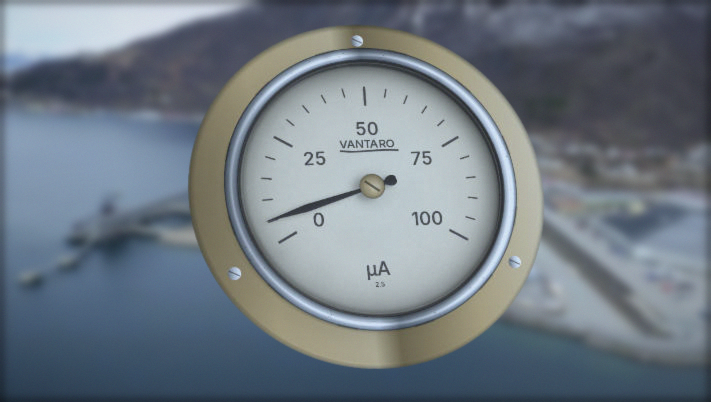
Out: 5µA
